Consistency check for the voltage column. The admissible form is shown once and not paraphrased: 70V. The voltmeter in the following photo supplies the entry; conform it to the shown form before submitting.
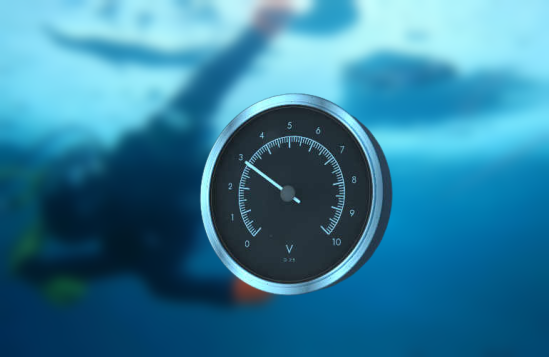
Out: 3V
